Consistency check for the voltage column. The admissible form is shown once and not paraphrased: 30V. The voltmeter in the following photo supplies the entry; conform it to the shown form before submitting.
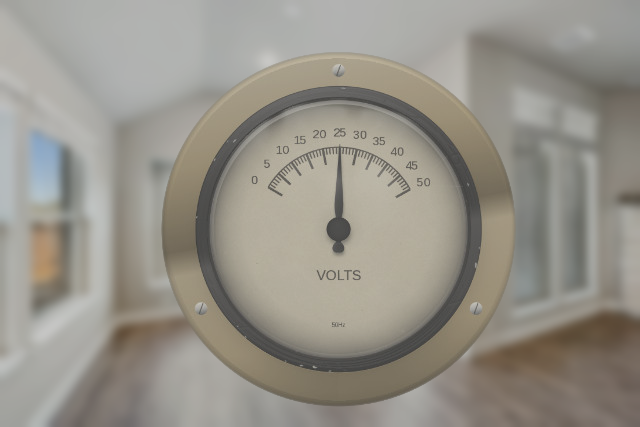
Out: 25V
